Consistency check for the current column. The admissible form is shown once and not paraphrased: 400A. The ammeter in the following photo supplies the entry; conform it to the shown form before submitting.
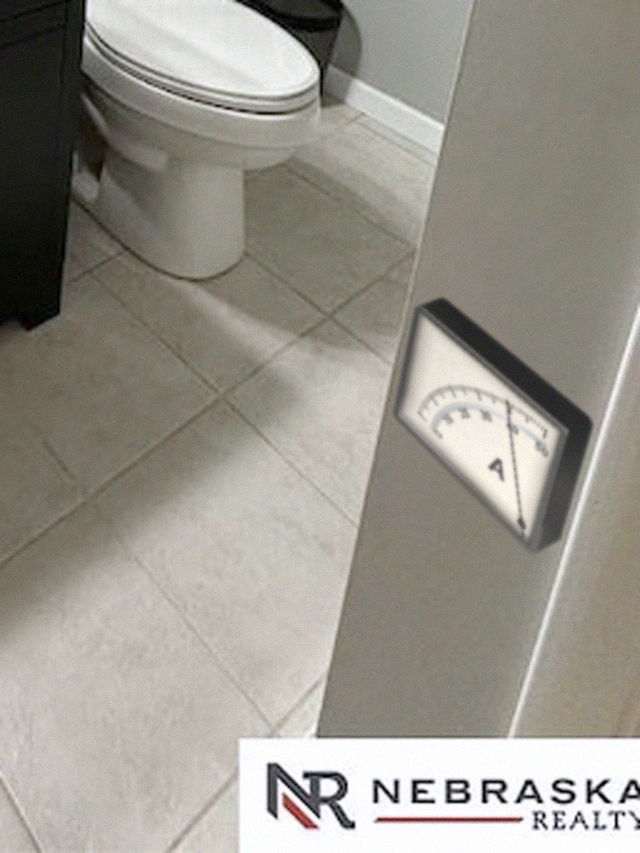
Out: 40A
